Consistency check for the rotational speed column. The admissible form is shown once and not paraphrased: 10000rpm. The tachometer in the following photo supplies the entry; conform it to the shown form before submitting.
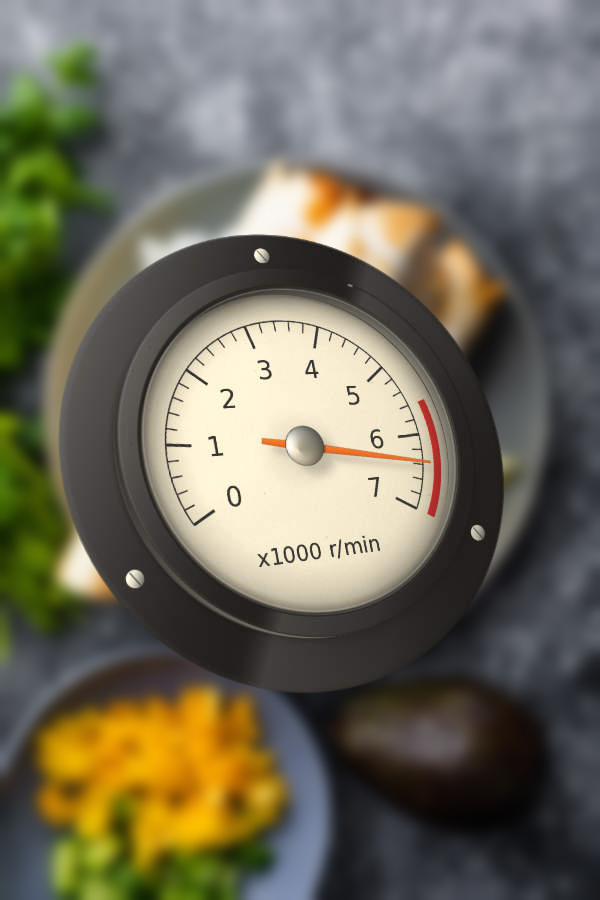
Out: 6400rpm
